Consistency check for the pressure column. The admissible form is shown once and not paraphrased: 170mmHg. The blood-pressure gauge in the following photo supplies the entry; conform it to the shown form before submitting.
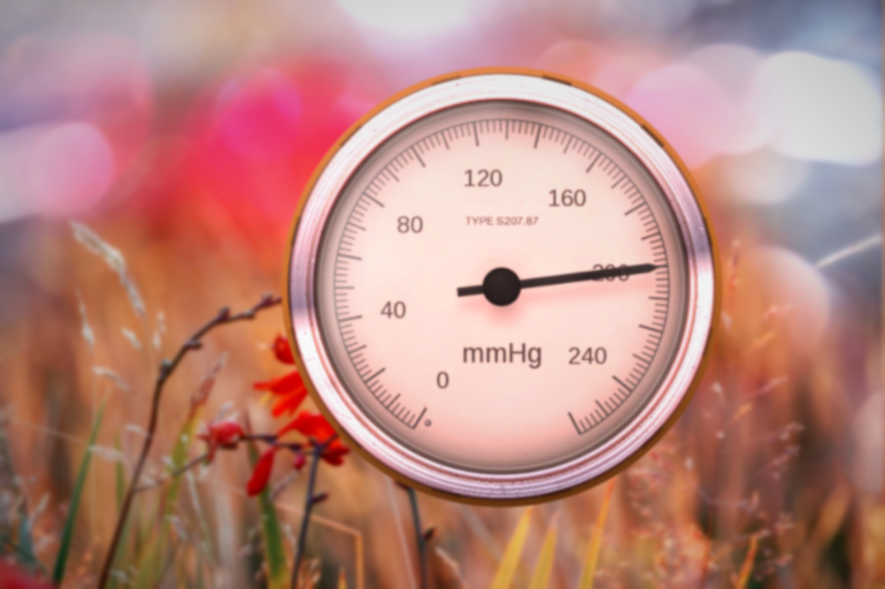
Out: 200mmHg
